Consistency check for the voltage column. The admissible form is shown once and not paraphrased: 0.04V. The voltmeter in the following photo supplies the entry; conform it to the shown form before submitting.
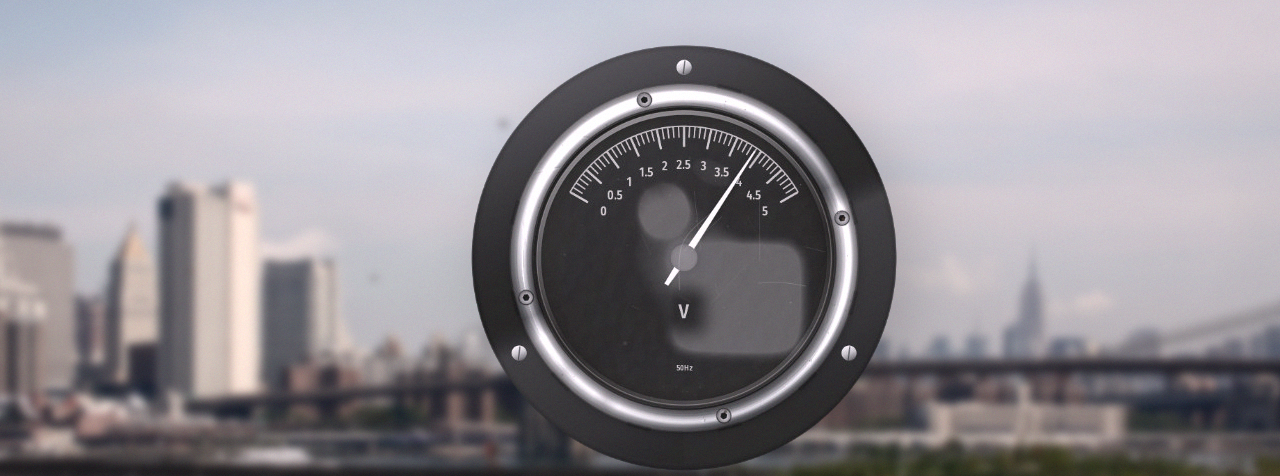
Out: 3.9V
